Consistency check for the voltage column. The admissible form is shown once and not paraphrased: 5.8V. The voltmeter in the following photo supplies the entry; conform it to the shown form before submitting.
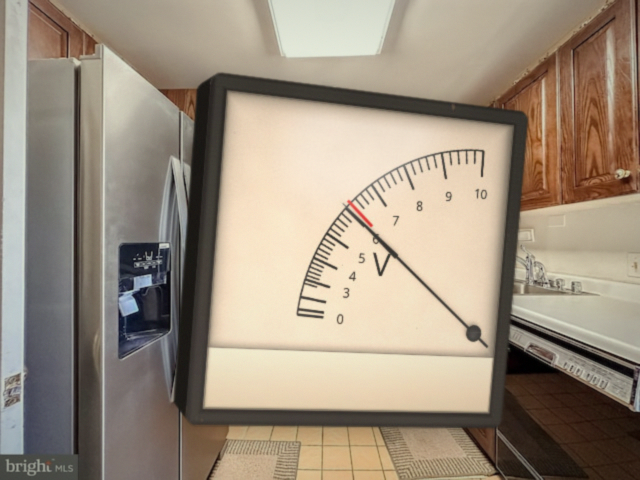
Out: 6V
